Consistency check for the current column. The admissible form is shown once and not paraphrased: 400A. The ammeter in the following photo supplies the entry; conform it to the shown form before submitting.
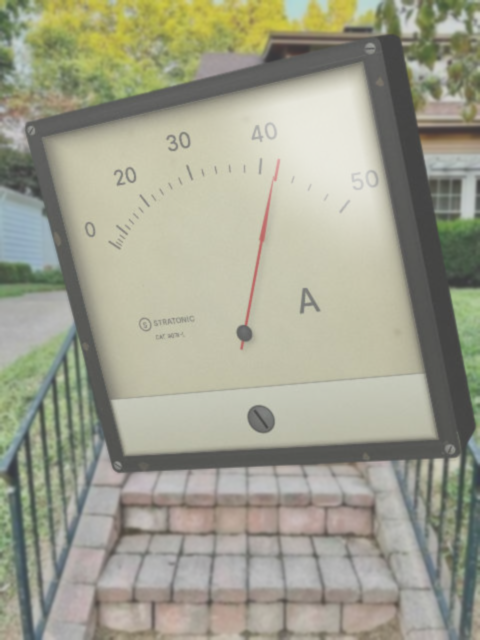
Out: 42A
